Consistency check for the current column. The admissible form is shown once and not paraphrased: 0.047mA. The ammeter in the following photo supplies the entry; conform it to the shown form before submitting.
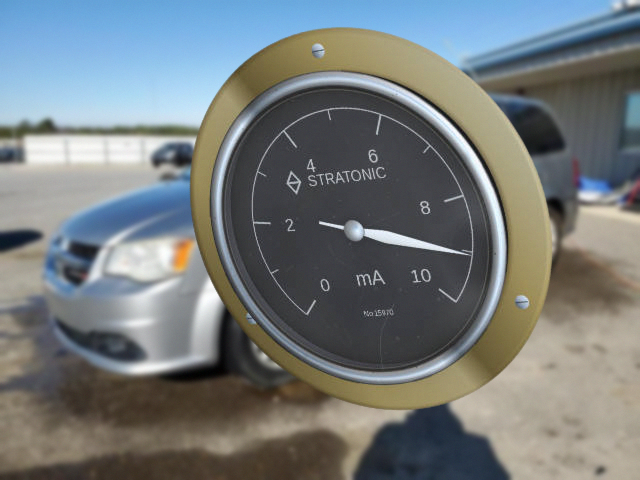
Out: 9mA
